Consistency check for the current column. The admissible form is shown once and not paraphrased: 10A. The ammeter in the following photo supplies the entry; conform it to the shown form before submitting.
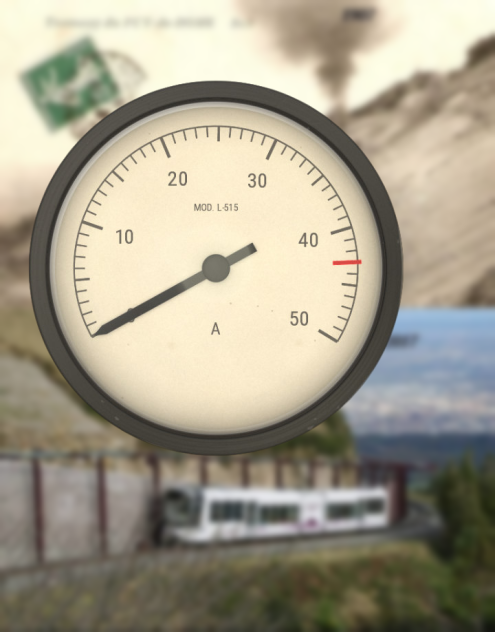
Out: 0A
